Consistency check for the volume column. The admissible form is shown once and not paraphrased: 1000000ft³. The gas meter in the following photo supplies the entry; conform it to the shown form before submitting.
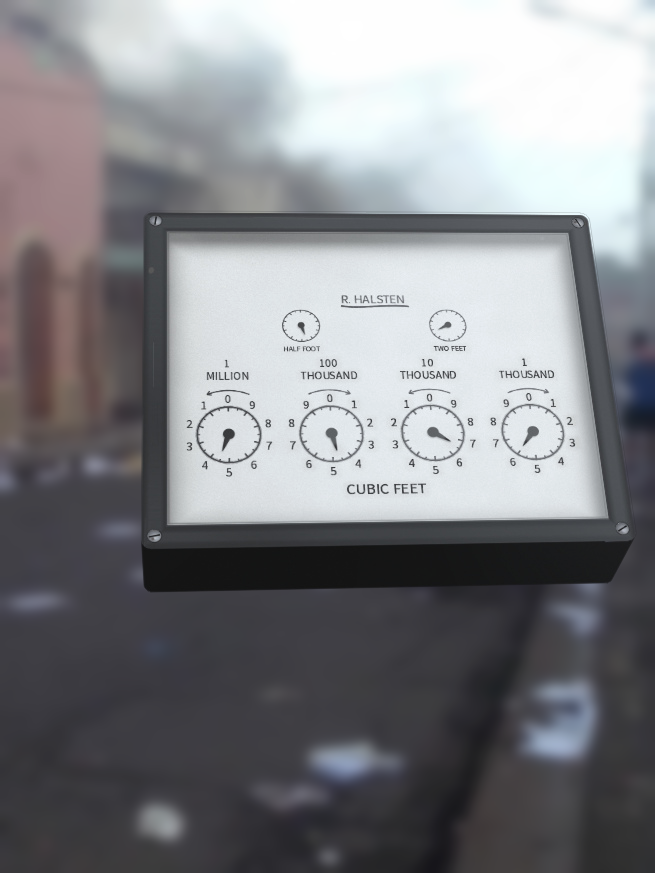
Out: 446600ft³
